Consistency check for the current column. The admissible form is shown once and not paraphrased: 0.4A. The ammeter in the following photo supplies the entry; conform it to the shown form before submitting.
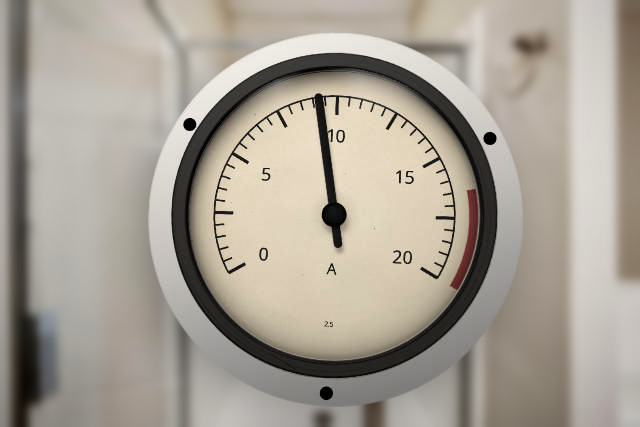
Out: 9.25A
